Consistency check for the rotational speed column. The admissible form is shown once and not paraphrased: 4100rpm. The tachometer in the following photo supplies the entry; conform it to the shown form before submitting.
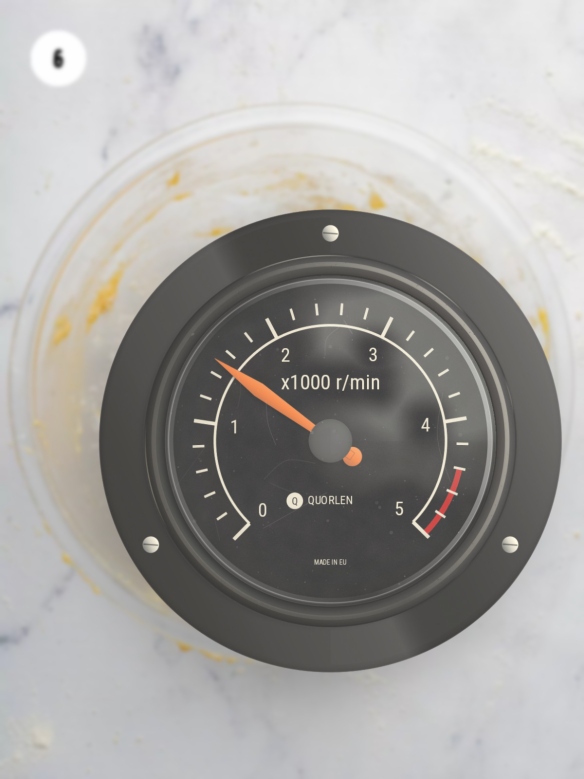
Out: 1500rpm
